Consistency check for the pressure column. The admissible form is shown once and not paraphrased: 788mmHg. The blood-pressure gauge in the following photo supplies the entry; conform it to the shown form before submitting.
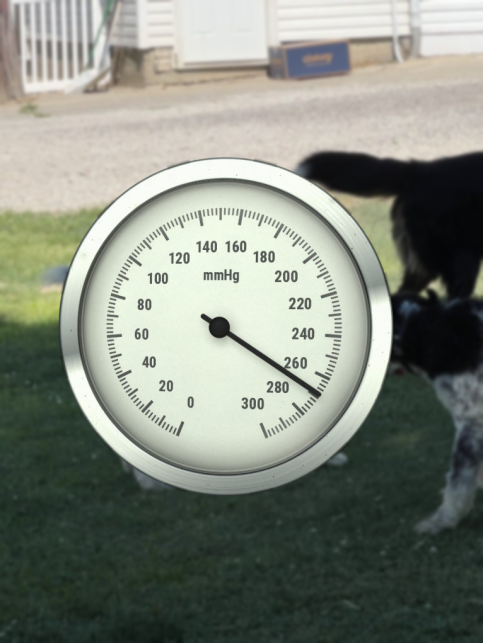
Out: 268mmHg
